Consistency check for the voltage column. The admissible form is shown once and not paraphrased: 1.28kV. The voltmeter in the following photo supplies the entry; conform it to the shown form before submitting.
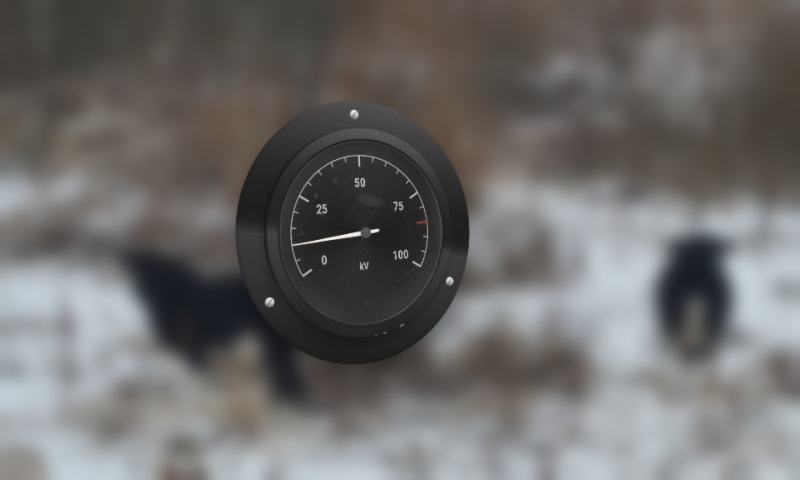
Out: 10kV
